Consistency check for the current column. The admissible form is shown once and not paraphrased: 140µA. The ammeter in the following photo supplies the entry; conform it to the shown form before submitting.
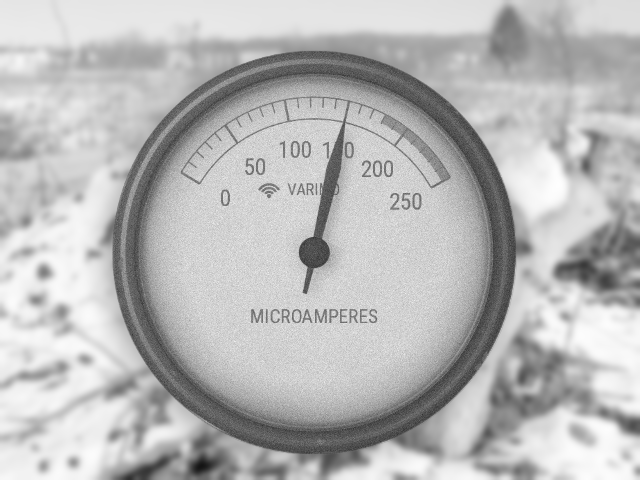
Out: 150µA
